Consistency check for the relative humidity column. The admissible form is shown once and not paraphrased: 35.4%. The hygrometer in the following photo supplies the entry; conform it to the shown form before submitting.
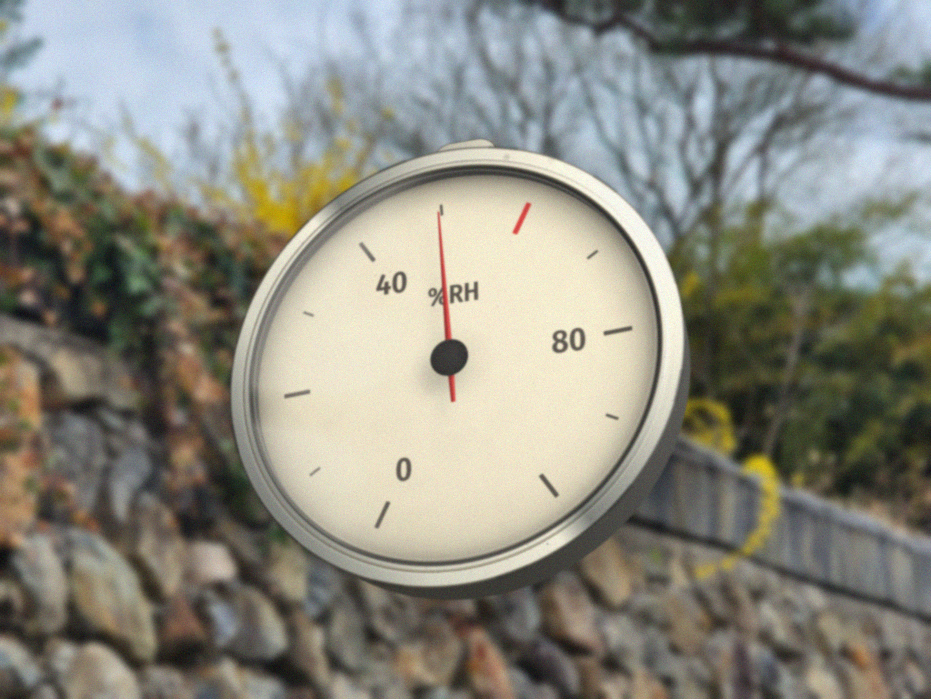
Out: 50%
